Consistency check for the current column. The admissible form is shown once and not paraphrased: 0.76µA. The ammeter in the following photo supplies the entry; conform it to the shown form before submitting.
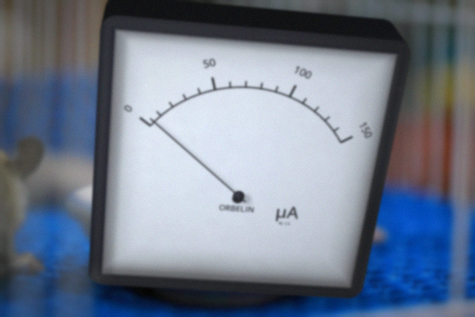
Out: 5µA
